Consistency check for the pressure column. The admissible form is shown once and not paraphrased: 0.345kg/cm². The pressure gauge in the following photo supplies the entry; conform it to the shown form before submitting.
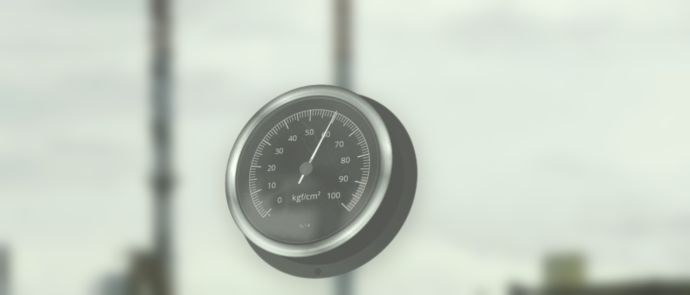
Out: 60kg/cm²
